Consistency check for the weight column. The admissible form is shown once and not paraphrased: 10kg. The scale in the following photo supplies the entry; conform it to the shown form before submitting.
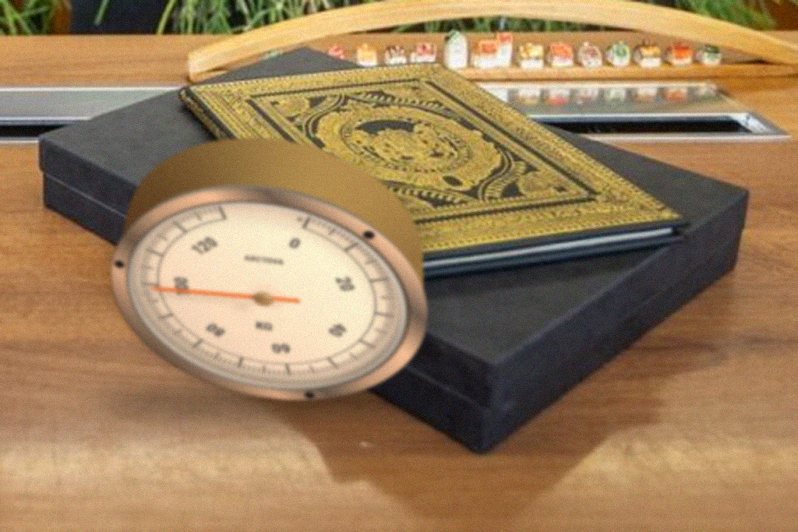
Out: 100kg
